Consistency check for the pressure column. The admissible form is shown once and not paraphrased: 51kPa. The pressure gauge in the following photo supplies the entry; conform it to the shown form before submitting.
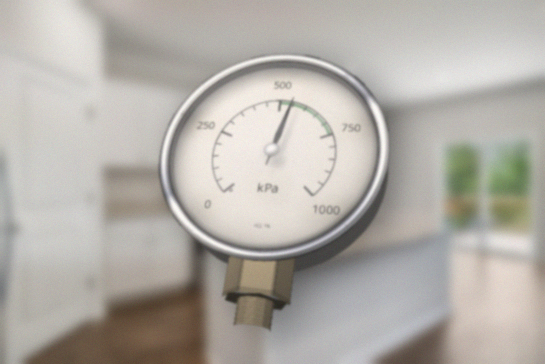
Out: 550kPa
